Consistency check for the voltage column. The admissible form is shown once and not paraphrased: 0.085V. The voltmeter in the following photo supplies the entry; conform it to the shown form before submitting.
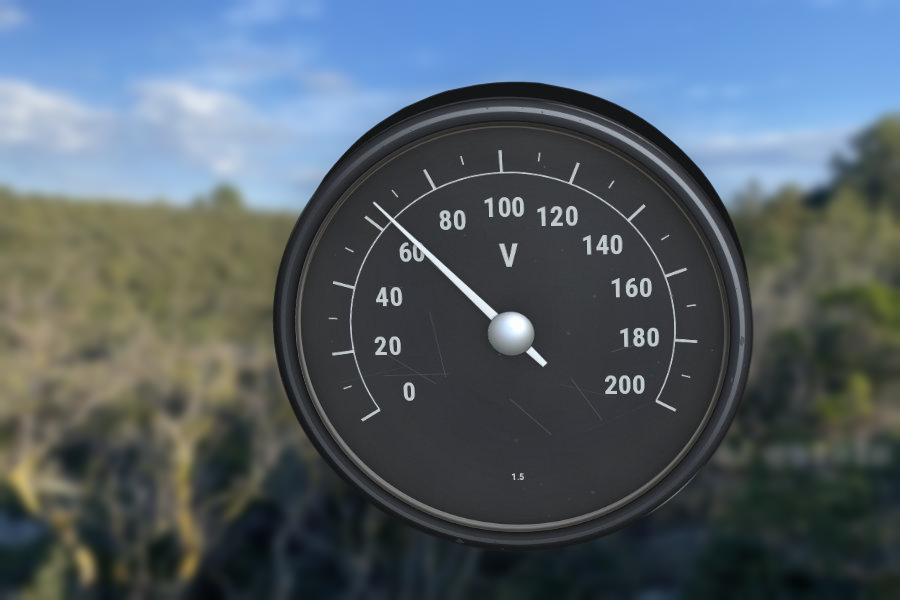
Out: 65V
